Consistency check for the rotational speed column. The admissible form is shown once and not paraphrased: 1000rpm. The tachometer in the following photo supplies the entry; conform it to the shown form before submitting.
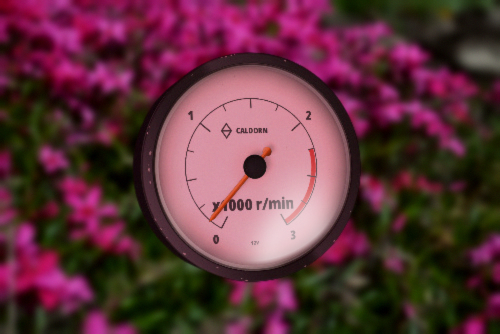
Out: 125rpm
